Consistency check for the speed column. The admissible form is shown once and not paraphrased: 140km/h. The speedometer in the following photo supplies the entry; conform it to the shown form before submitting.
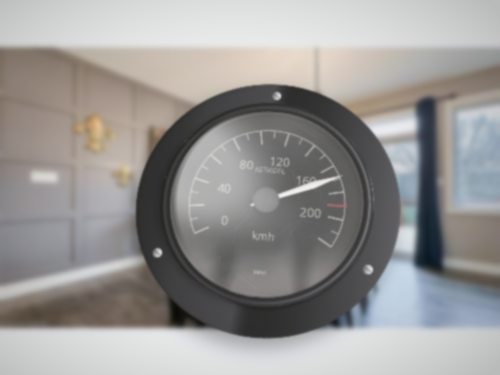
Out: 170km/h
